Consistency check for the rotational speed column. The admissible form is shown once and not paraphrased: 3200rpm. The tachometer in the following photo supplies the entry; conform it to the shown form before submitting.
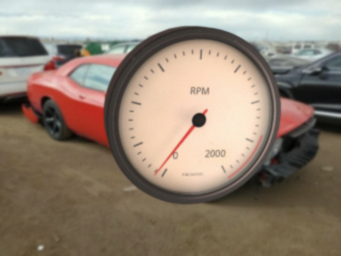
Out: 50rpm
